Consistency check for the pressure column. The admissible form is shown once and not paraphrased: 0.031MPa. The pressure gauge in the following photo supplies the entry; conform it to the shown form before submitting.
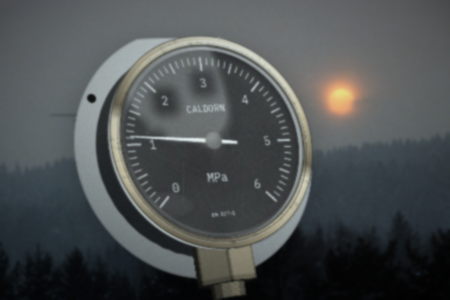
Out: 1.1MPa
